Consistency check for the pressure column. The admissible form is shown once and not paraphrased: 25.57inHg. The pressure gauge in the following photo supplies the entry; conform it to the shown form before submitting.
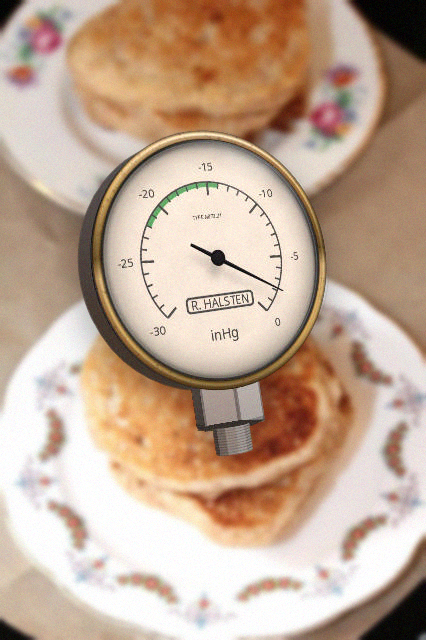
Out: -2inHg
